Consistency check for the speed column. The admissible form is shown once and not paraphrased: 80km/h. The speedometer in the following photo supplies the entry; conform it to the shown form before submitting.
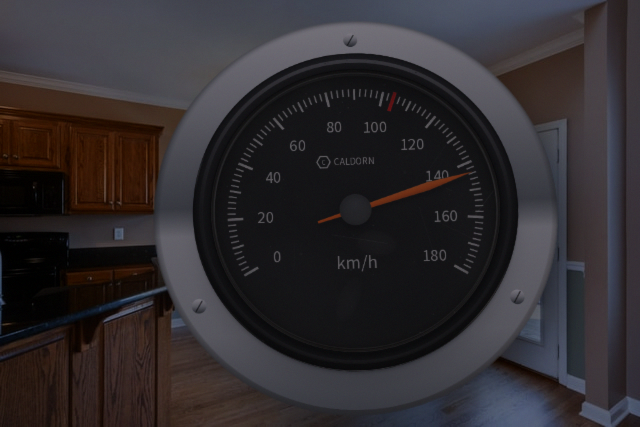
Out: 144km/h
